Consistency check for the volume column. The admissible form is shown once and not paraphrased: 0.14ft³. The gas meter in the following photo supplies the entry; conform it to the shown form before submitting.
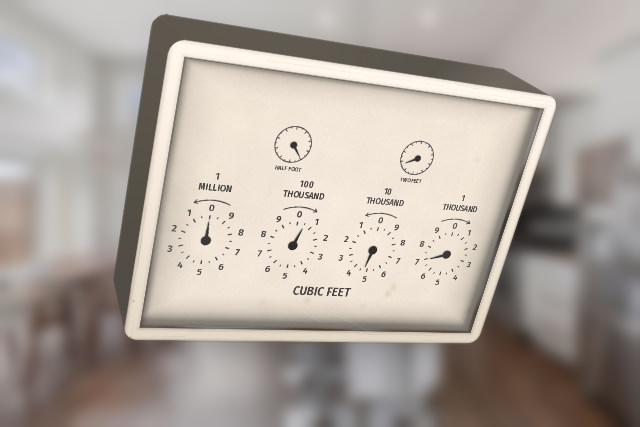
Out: 4700ft³
